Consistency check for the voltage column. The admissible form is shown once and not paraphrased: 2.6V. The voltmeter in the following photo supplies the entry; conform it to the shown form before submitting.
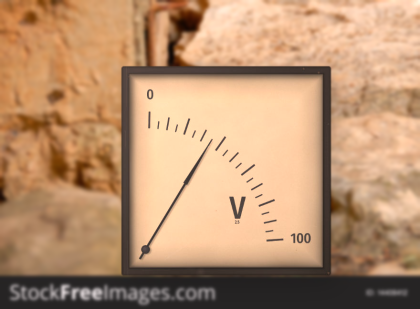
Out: 35V
